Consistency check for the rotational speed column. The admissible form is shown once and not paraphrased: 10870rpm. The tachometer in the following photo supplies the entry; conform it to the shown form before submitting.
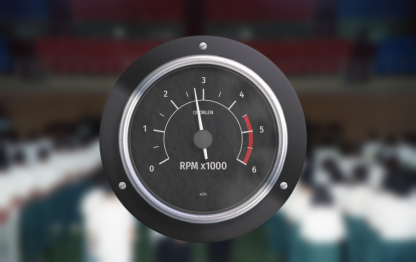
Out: 2750rpm
